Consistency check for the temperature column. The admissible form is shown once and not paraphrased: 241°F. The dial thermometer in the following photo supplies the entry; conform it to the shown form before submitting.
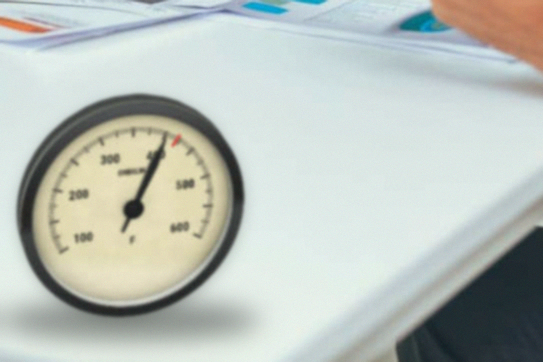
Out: 400°F
